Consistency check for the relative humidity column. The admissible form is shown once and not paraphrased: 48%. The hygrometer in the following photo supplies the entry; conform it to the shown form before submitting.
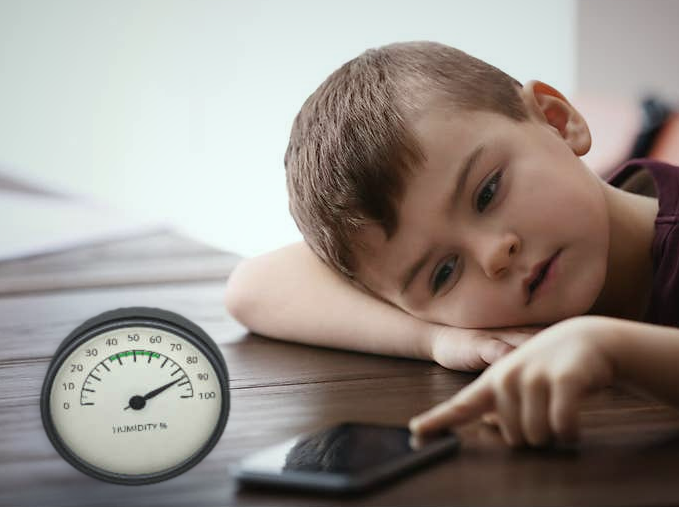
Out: 85%
